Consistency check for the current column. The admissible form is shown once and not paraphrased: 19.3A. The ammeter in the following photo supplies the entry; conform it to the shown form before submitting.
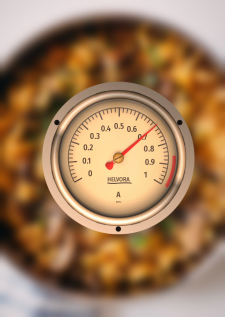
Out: 0.7A
